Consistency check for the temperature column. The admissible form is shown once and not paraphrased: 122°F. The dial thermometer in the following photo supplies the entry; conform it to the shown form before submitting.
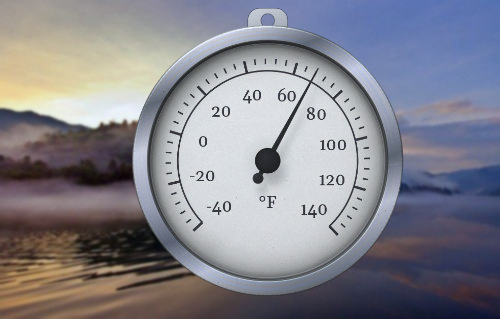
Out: 68°F
